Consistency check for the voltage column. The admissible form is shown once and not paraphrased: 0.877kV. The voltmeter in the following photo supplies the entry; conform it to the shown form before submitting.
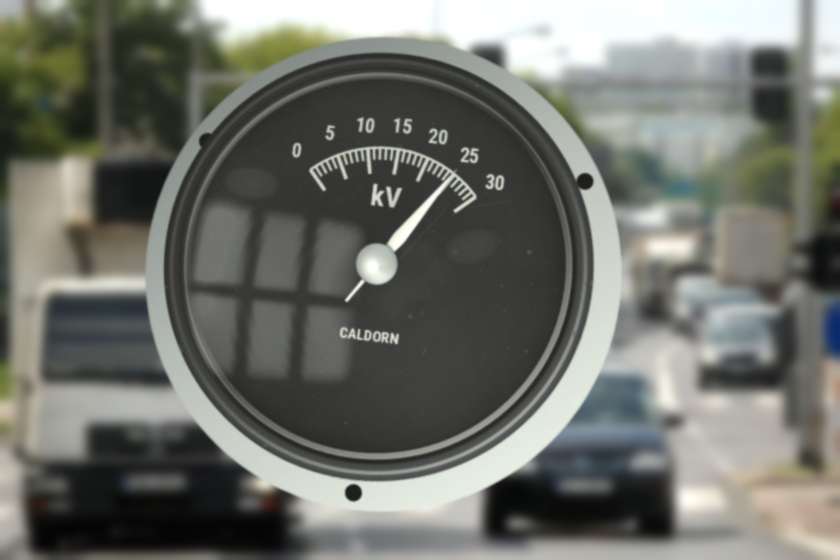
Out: 25kV
